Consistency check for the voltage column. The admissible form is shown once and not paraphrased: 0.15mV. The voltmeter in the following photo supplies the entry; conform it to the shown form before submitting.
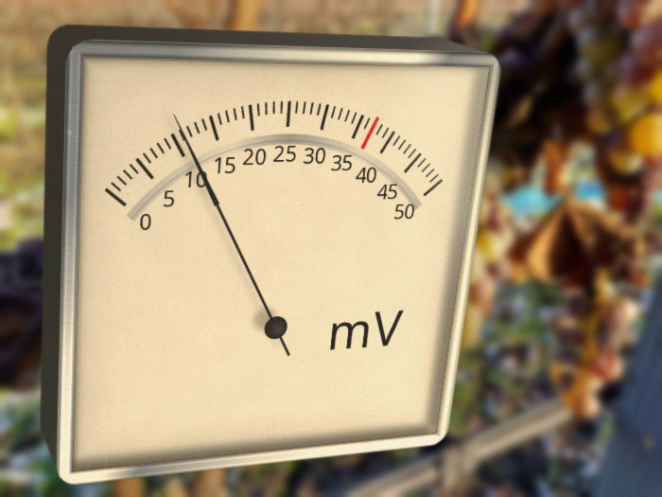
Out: 11mV
